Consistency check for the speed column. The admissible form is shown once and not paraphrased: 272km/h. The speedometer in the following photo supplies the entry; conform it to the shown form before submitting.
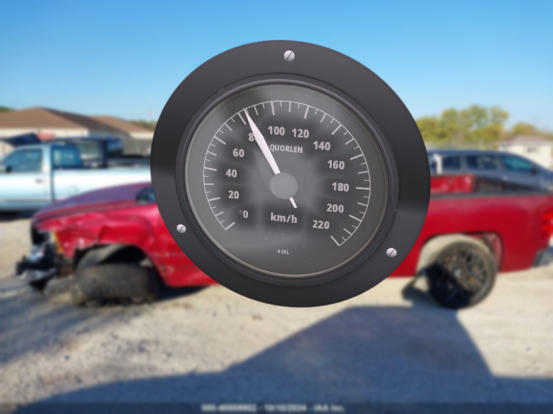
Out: 85km/h
